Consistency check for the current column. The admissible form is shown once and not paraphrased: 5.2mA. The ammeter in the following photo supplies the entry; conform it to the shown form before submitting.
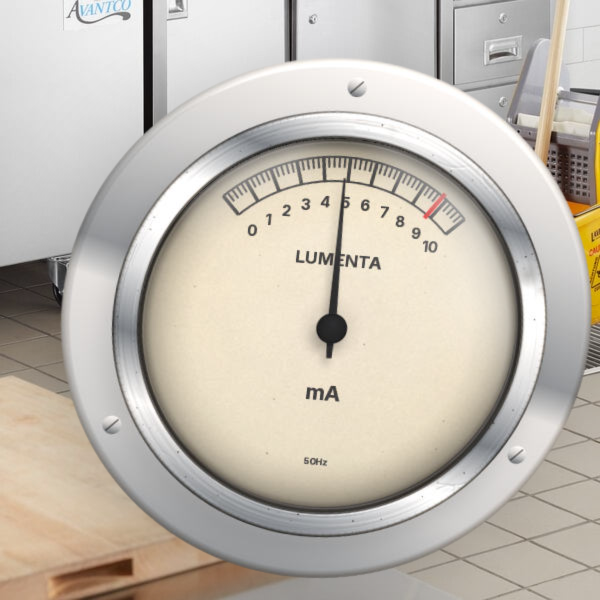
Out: 4.8mA
